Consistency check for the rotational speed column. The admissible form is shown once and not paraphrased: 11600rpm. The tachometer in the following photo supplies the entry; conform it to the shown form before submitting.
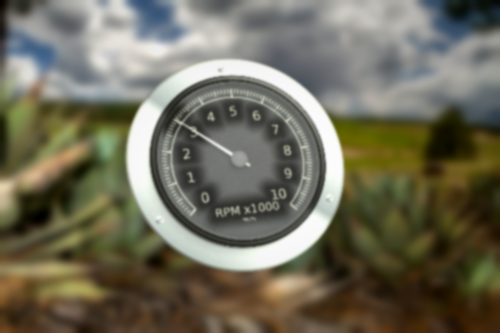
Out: 3000rpm
